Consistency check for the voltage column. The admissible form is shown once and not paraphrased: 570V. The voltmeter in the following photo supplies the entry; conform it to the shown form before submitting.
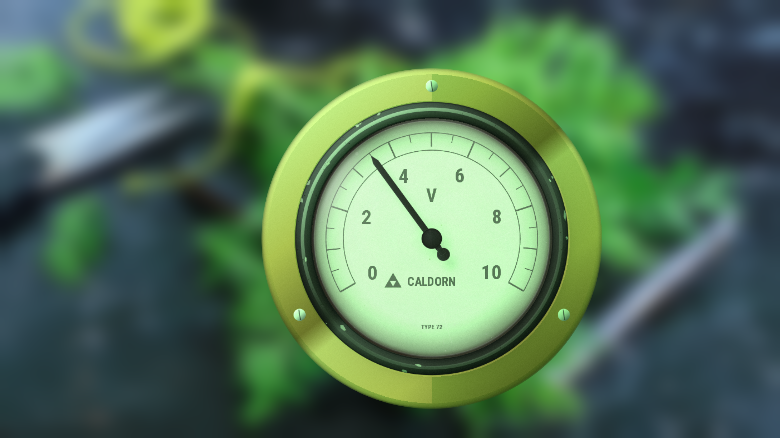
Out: 3.5V
